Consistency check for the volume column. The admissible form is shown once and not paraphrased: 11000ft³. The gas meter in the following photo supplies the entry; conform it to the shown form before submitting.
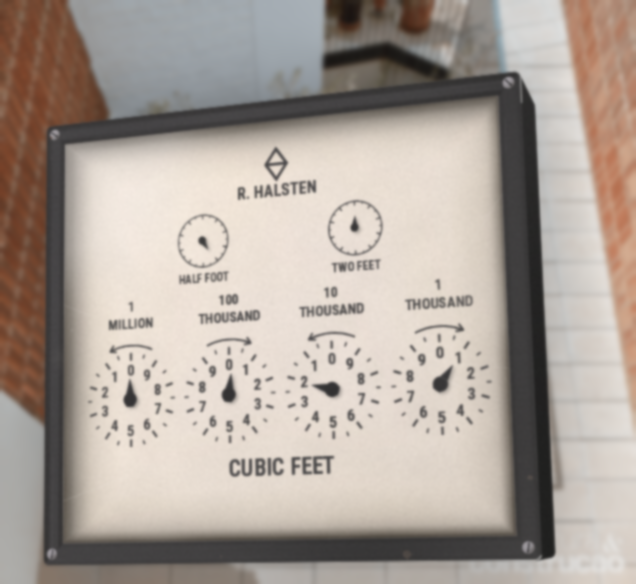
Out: 2100ft³
